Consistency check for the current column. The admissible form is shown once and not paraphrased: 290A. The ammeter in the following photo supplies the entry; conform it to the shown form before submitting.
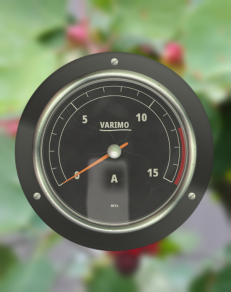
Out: 0A
